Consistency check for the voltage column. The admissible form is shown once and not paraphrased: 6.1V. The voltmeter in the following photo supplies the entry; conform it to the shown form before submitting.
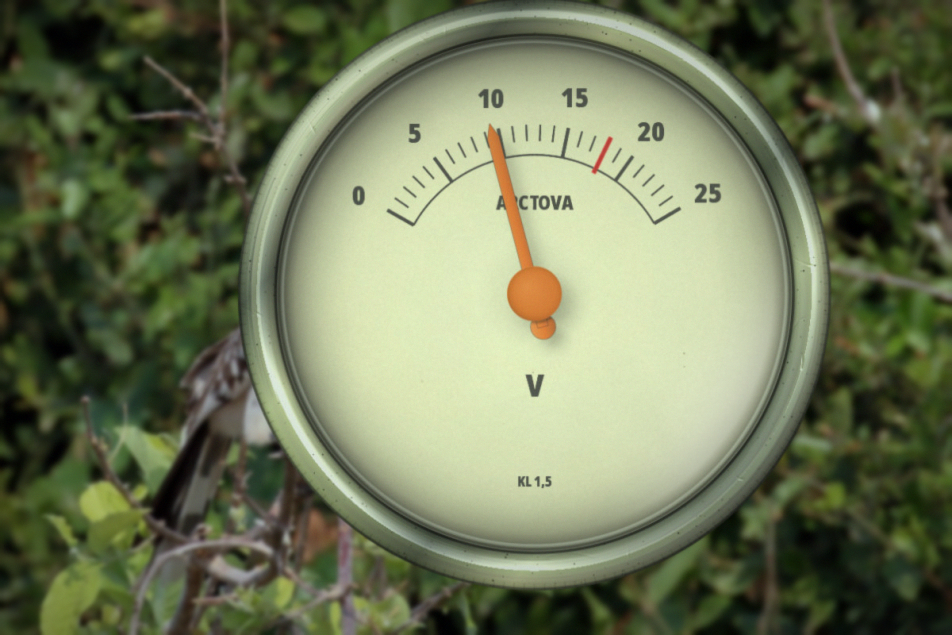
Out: 9.5V
